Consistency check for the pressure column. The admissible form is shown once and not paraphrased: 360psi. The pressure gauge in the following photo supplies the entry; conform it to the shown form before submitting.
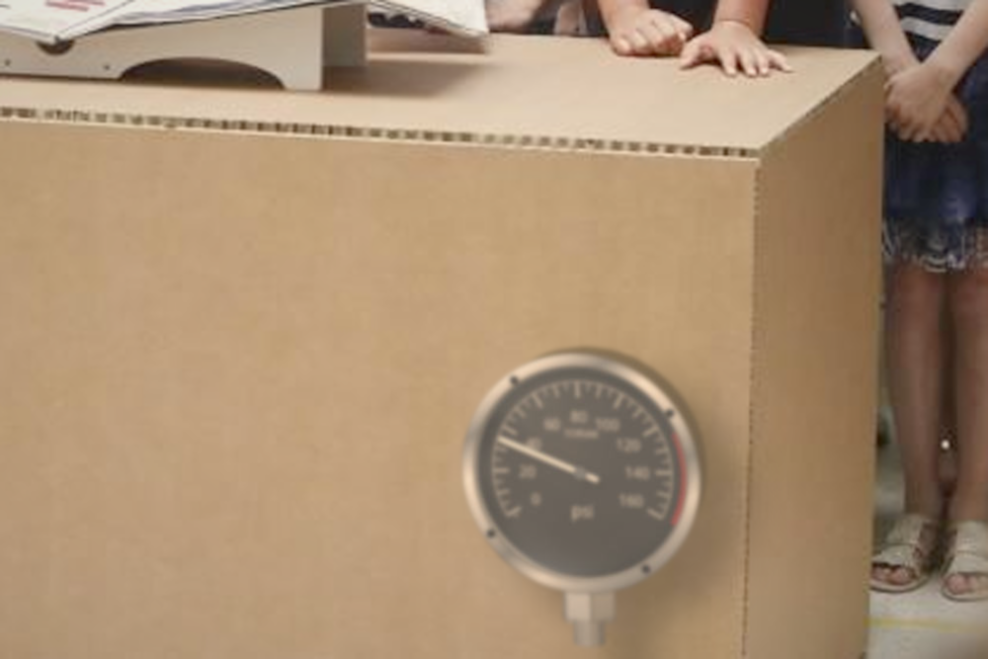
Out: 35psi
